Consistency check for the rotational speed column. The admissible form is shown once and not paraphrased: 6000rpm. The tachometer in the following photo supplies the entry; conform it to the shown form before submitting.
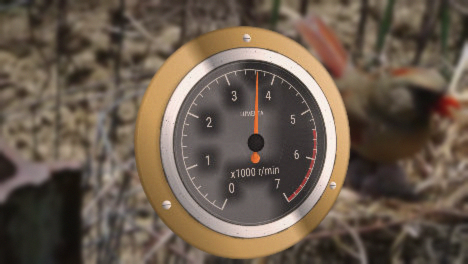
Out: 3600rpm
